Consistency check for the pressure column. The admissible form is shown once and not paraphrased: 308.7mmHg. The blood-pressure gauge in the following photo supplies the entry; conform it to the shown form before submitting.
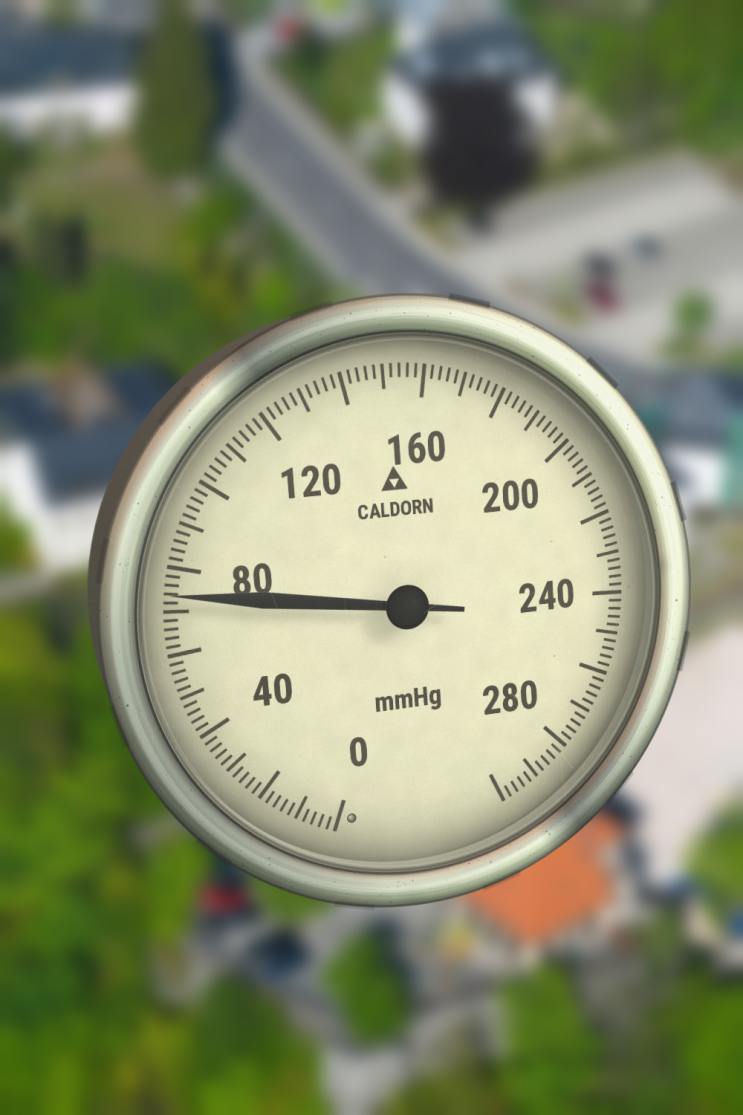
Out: 74mmHg
